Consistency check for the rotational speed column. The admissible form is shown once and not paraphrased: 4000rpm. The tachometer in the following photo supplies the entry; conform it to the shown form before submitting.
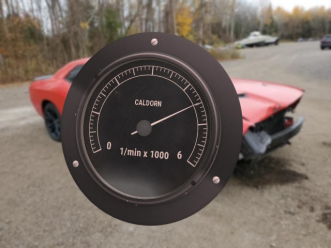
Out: 4500rpm
